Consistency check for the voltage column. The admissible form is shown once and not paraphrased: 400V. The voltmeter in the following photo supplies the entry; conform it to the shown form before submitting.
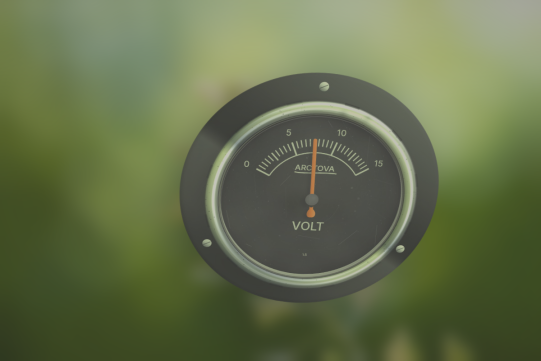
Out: 7.5V
